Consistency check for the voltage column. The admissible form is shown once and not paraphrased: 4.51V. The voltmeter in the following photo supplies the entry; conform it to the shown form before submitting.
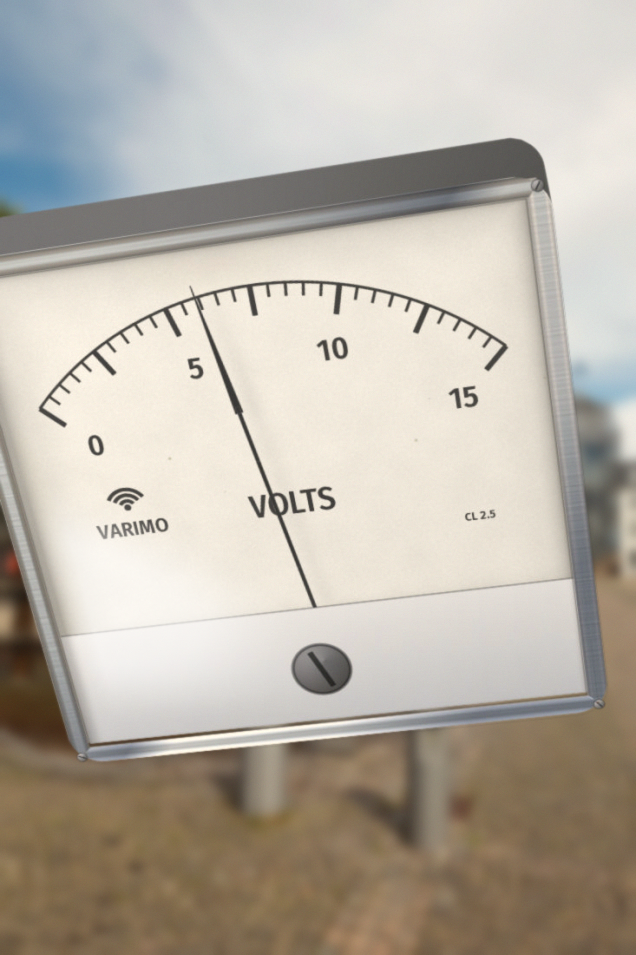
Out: 6V
